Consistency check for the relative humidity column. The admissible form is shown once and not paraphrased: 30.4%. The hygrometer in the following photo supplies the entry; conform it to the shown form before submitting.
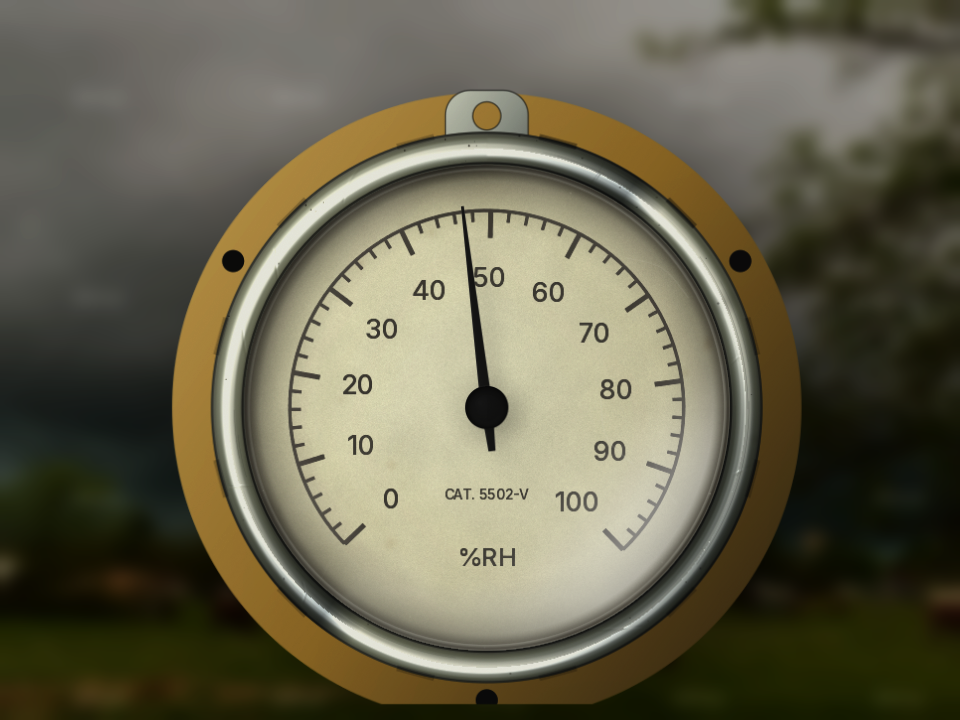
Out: 47%
